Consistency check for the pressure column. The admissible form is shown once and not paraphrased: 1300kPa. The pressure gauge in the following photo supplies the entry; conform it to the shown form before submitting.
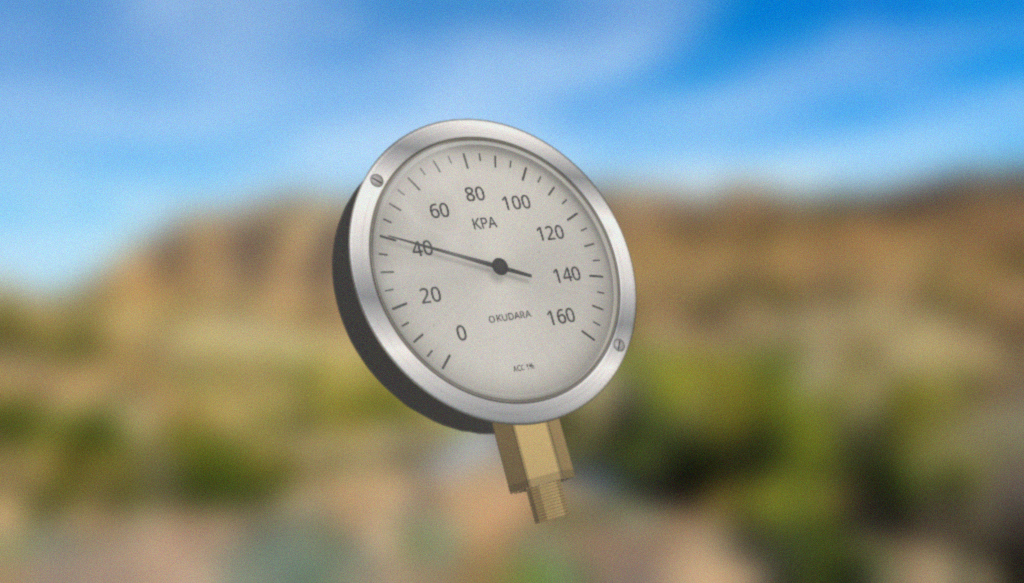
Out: 40kPa
